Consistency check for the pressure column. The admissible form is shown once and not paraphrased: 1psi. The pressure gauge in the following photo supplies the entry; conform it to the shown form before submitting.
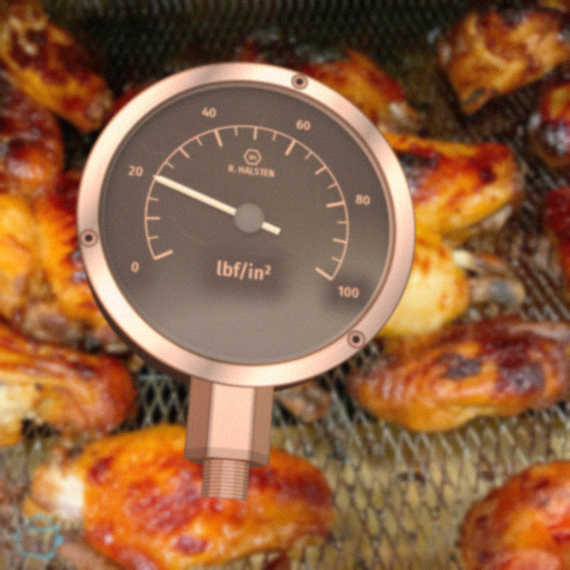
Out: 20psi
